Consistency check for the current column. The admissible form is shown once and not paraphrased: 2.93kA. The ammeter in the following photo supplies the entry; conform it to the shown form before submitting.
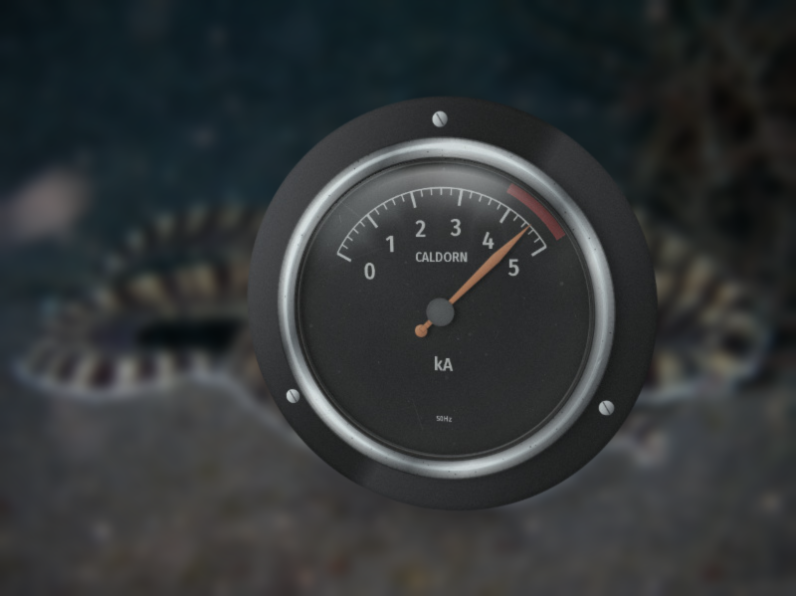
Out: 4.5kA
